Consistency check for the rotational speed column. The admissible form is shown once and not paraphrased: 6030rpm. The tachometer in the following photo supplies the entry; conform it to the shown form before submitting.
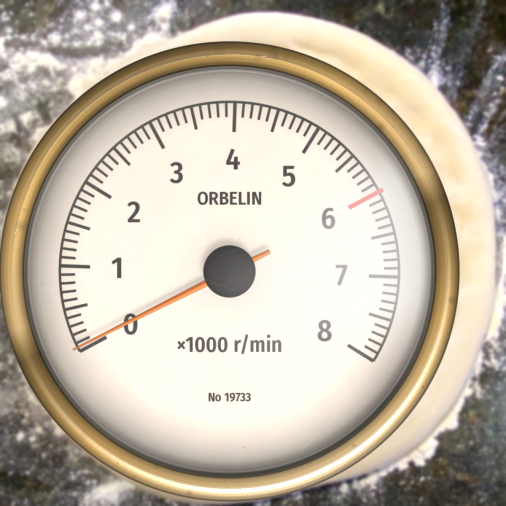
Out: 50rpm
